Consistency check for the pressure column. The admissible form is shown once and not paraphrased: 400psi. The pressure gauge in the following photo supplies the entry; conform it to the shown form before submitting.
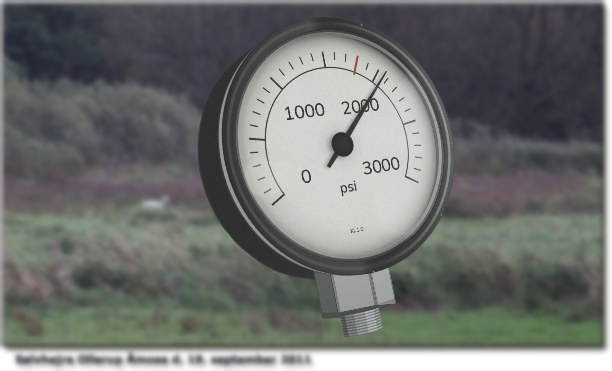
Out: 2050psi
